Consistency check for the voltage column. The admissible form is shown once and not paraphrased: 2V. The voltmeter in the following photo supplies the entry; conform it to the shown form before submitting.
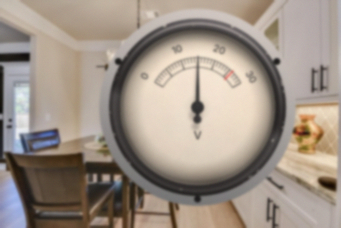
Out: 15V
